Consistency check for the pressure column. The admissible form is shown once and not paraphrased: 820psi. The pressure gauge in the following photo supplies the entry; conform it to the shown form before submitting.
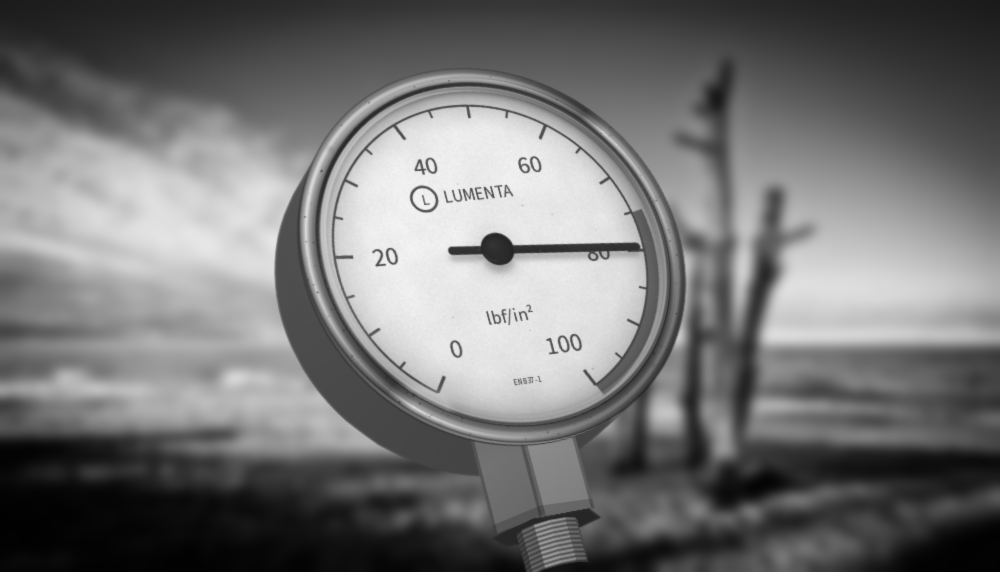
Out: 80psi
